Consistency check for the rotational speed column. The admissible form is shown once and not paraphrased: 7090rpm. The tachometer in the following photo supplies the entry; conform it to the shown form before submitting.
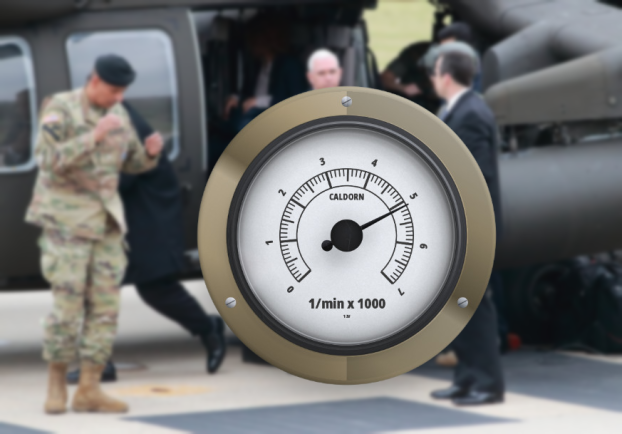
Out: 5100rpm
